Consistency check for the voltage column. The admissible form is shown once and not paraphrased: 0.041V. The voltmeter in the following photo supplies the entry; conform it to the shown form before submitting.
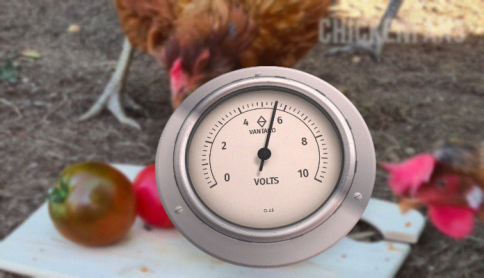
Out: 5.6V
